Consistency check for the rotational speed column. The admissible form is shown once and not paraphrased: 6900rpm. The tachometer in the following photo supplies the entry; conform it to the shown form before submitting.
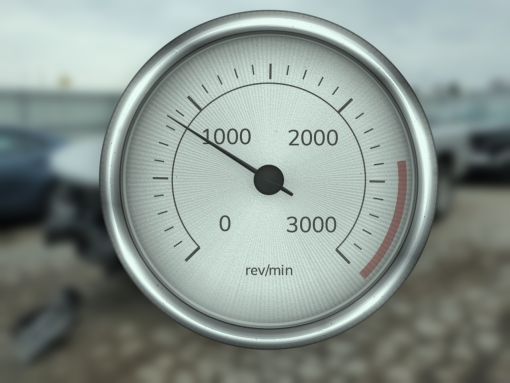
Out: 850rpm
